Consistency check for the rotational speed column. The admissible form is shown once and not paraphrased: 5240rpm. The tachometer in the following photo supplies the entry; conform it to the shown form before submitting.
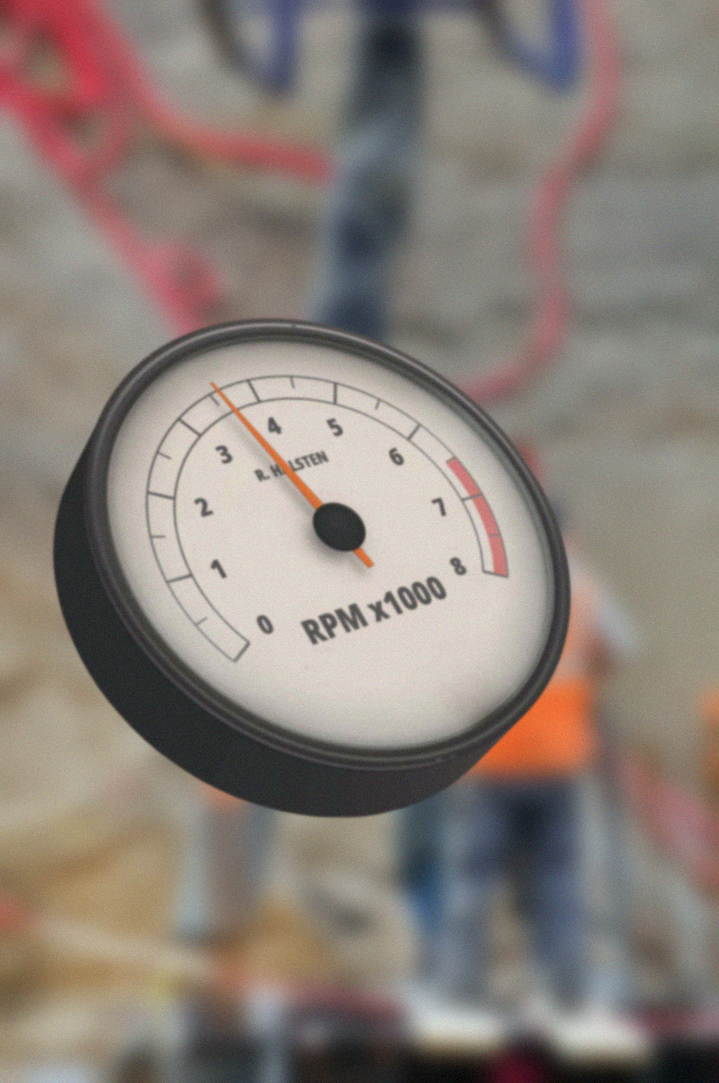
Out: 3500rpm
